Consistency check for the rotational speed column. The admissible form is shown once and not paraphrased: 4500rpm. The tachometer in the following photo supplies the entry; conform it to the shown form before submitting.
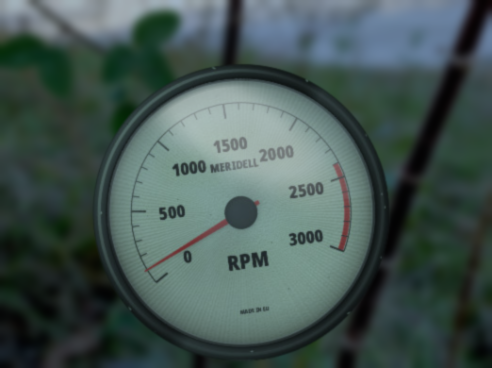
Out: 100rpm
